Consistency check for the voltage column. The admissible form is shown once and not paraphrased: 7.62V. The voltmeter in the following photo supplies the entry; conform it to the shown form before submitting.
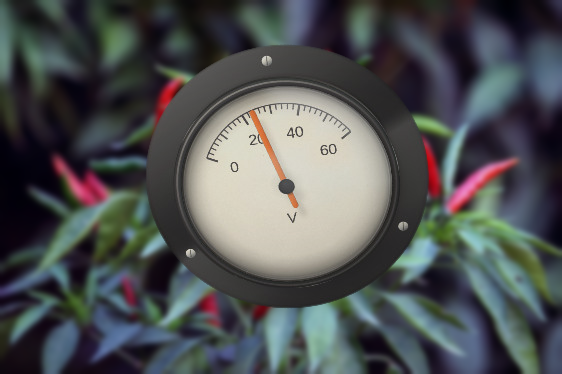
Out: 24V
